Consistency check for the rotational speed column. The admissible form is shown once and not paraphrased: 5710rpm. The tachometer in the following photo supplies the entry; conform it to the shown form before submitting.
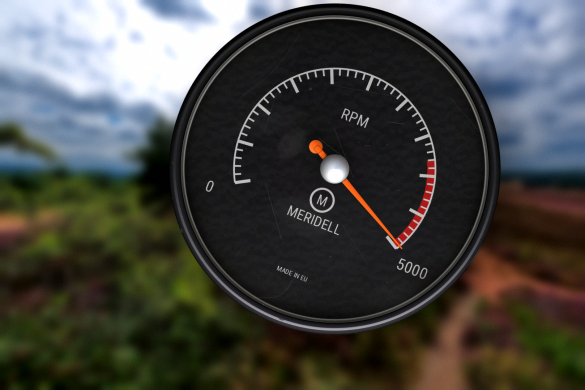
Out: 4950rpm
